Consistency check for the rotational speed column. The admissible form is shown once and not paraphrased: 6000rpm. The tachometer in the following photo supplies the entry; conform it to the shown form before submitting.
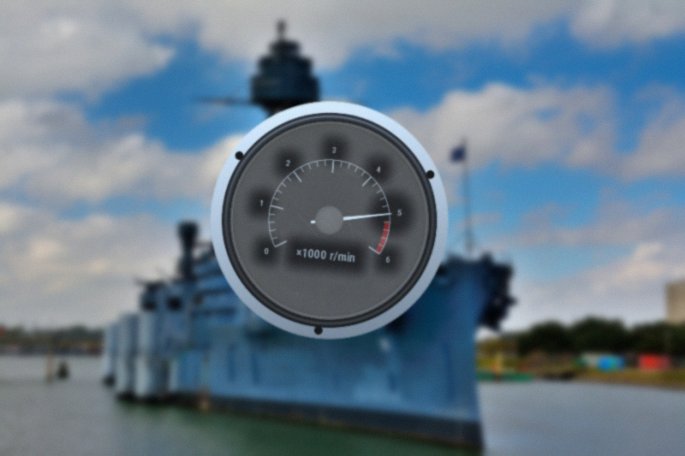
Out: 5000rpm
